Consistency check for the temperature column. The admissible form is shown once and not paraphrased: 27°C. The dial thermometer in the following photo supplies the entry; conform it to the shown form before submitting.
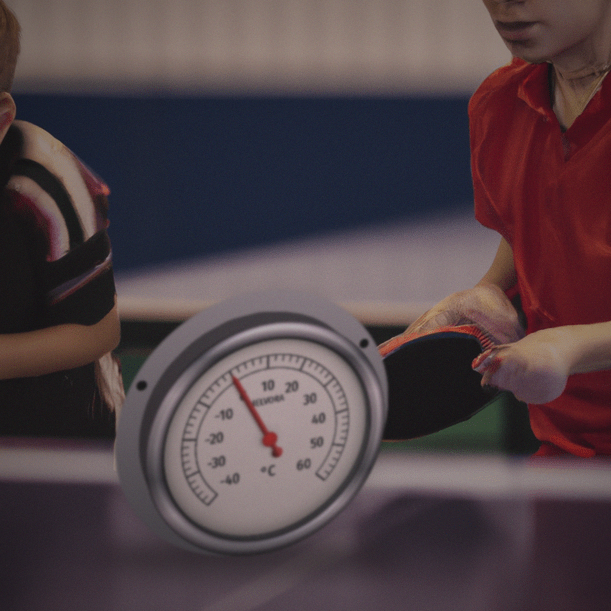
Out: 0°C
